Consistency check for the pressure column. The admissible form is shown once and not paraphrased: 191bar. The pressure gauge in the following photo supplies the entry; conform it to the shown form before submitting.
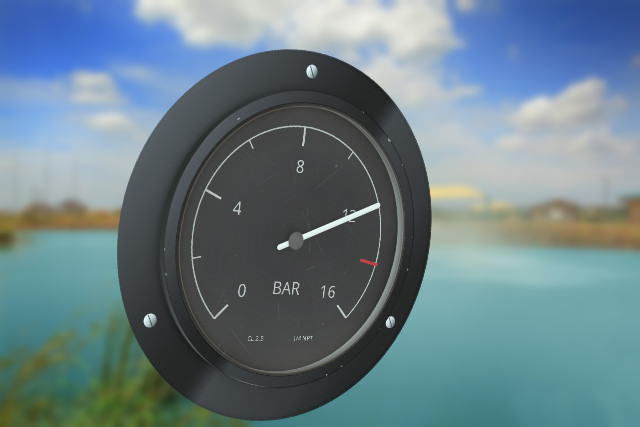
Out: 12bar
